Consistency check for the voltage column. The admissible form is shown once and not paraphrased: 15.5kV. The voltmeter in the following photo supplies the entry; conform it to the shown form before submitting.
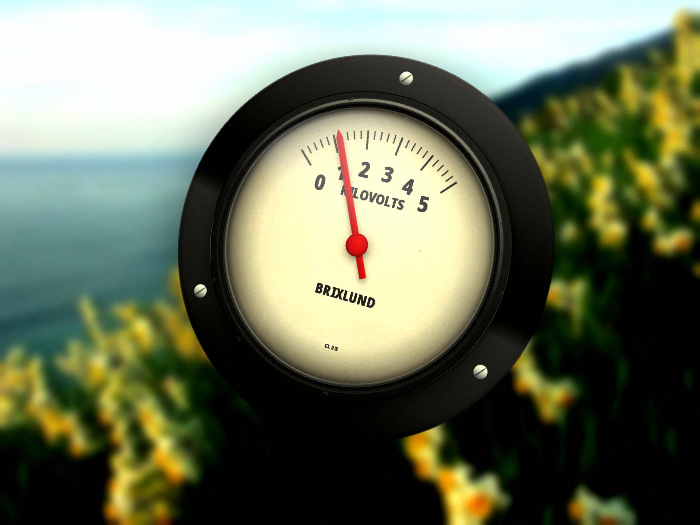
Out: 1.2kV
